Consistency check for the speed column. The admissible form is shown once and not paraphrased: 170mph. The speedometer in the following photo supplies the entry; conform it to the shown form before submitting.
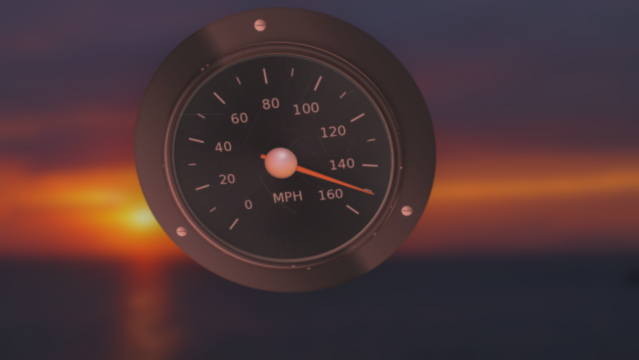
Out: 150mph
